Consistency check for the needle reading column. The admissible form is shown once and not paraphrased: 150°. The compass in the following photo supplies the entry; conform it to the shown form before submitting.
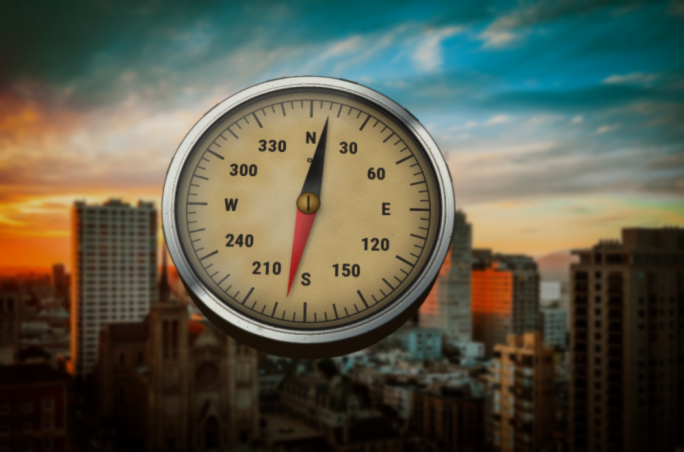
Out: 190°
